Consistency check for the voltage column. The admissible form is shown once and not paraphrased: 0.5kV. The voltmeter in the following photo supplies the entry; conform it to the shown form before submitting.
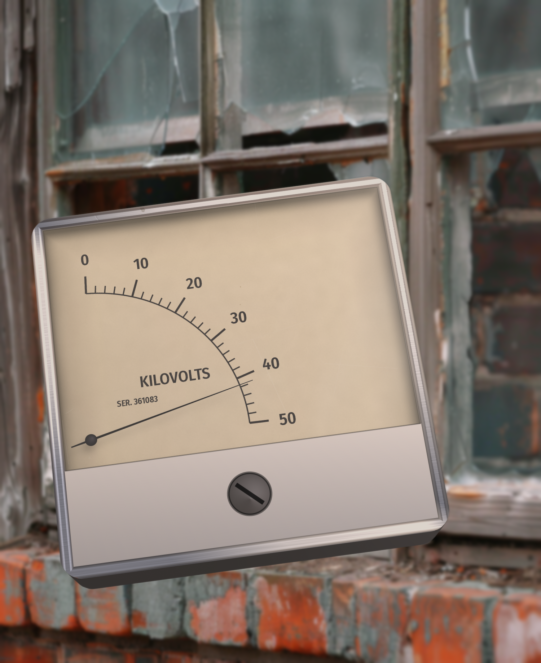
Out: 42kV
